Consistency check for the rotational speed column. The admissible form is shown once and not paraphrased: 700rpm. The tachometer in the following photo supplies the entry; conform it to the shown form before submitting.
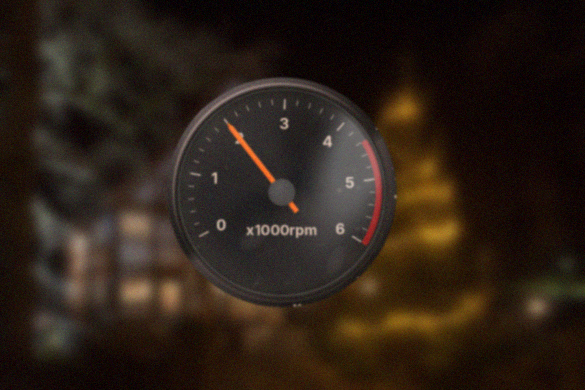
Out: 2000rpm
